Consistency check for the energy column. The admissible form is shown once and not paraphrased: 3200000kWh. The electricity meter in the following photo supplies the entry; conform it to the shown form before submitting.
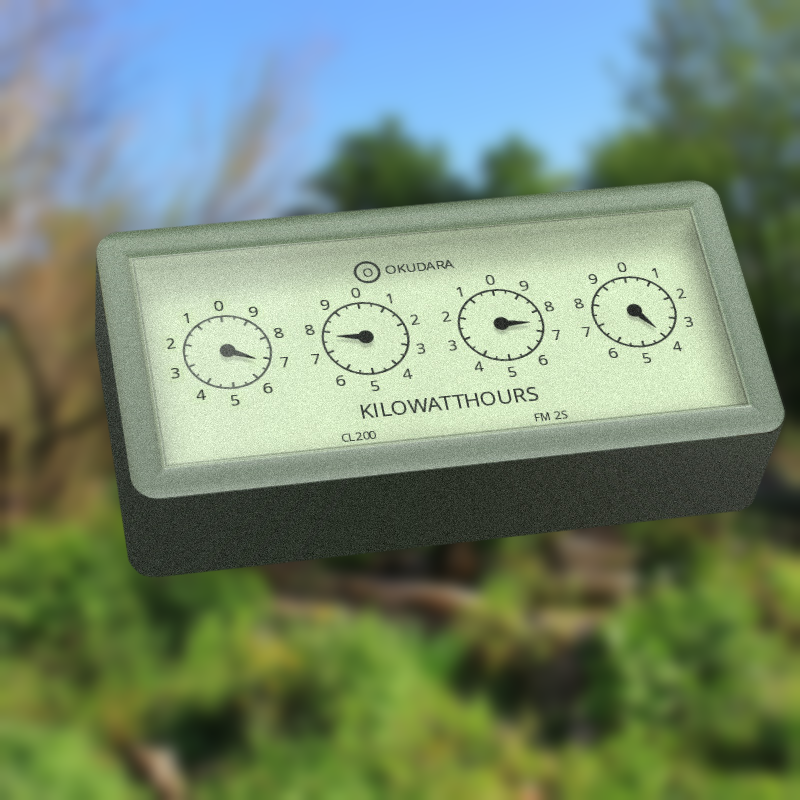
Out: 6774kWh
